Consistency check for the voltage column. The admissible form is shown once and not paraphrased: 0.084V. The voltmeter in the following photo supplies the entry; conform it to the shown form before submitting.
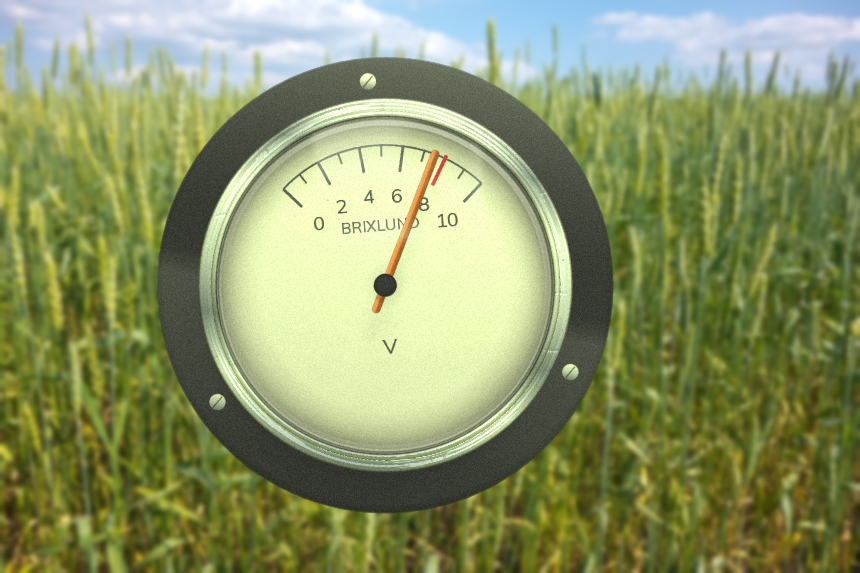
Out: 7.5V
